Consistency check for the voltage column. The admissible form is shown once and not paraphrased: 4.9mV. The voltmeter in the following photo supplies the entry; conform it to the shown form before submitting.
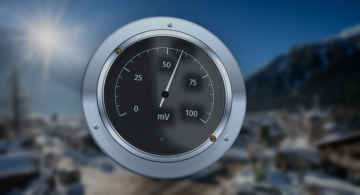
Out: 57.5mV
